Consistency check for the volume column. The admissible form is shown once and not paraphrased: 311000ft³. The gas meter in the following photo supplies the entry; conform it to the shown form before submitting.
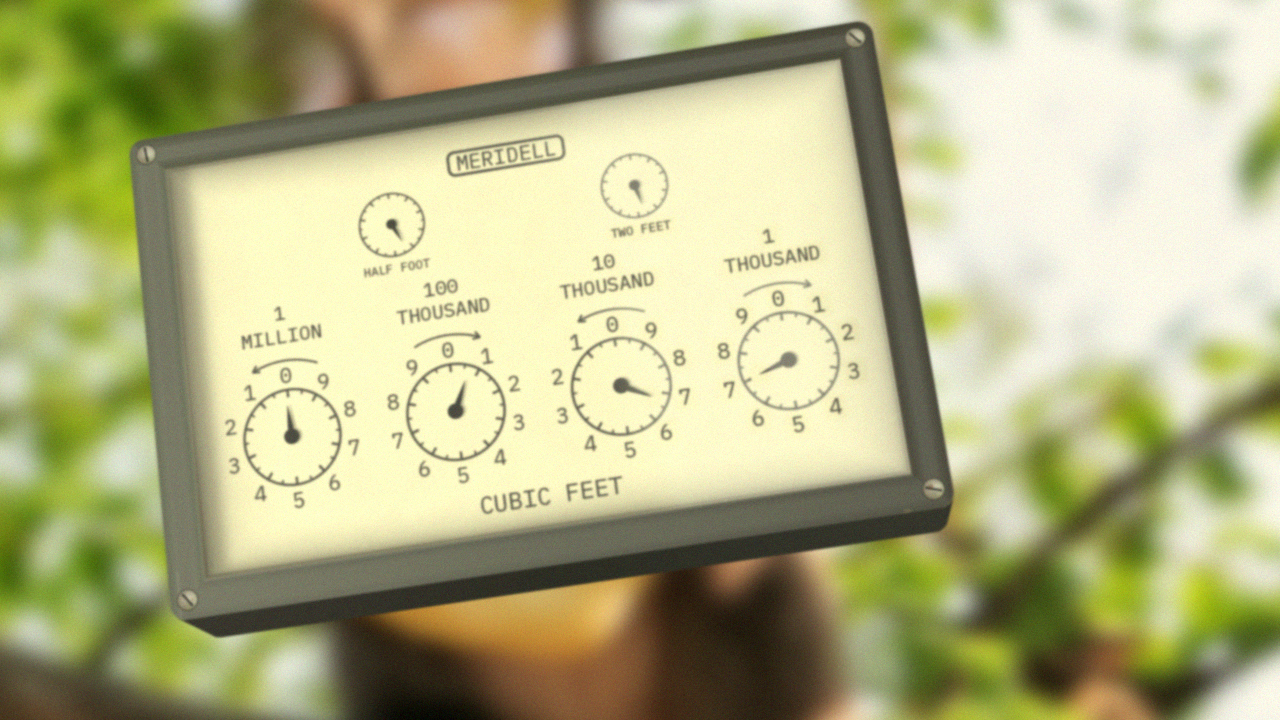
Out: 6700ft³
